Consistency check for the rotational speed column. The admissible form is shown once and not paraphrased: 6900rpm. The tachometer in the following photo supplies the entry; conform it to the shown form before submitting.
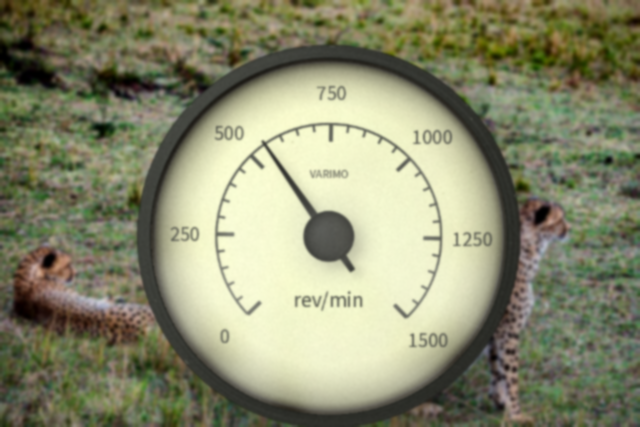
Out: 550rpm
